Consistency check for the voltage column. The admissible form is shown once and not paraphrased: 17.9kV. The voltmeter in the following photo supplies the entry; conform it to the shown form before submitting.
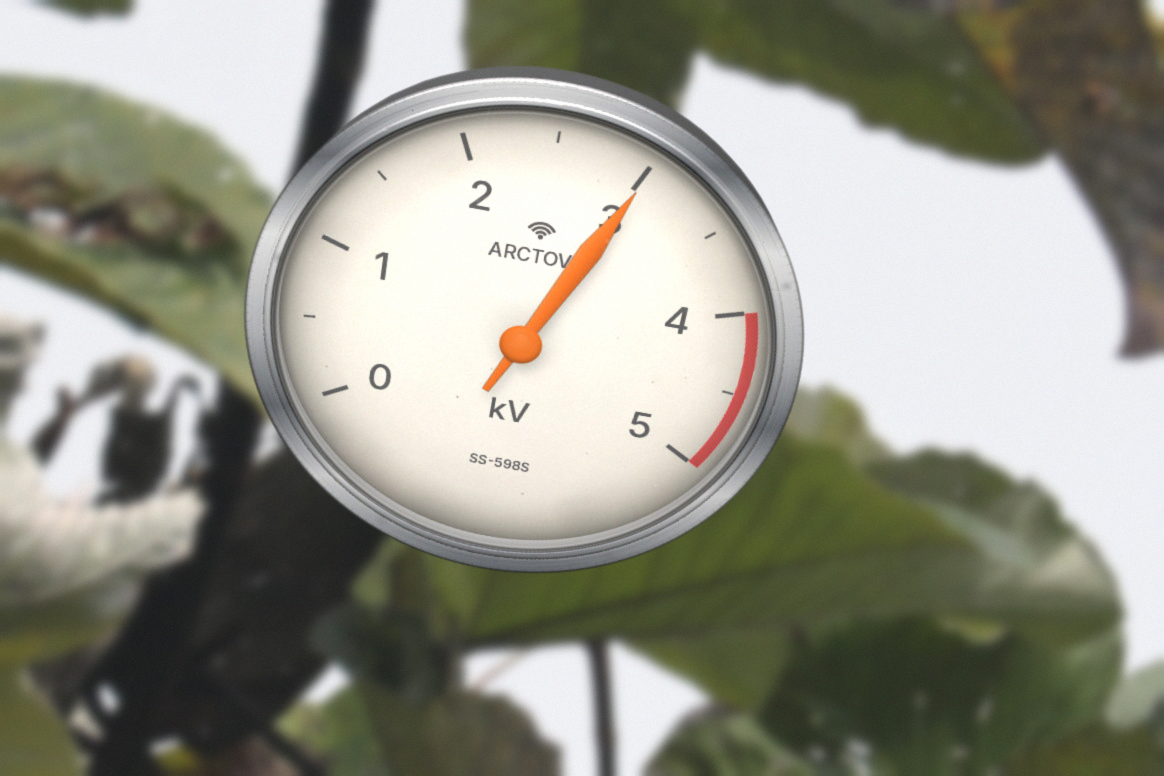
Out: 3kV
